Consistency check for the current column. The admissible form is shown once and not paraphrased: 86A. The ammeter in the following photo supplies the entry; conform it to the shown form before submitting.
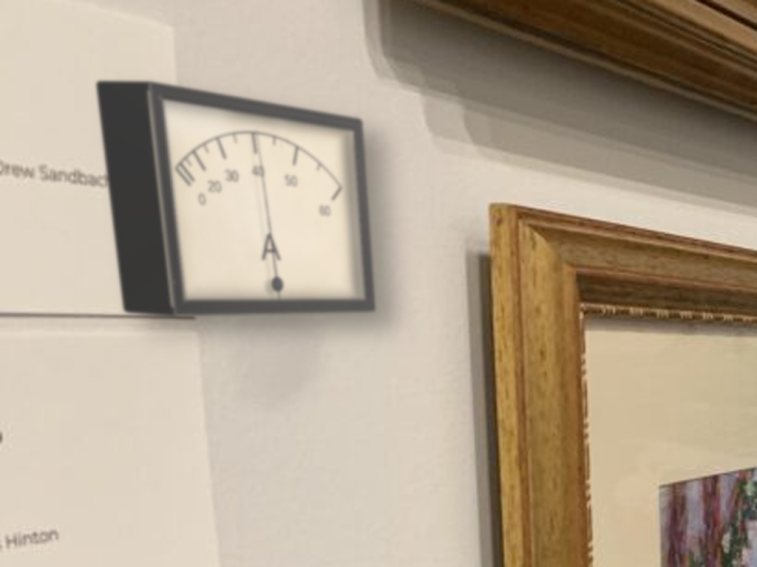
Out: 40A
